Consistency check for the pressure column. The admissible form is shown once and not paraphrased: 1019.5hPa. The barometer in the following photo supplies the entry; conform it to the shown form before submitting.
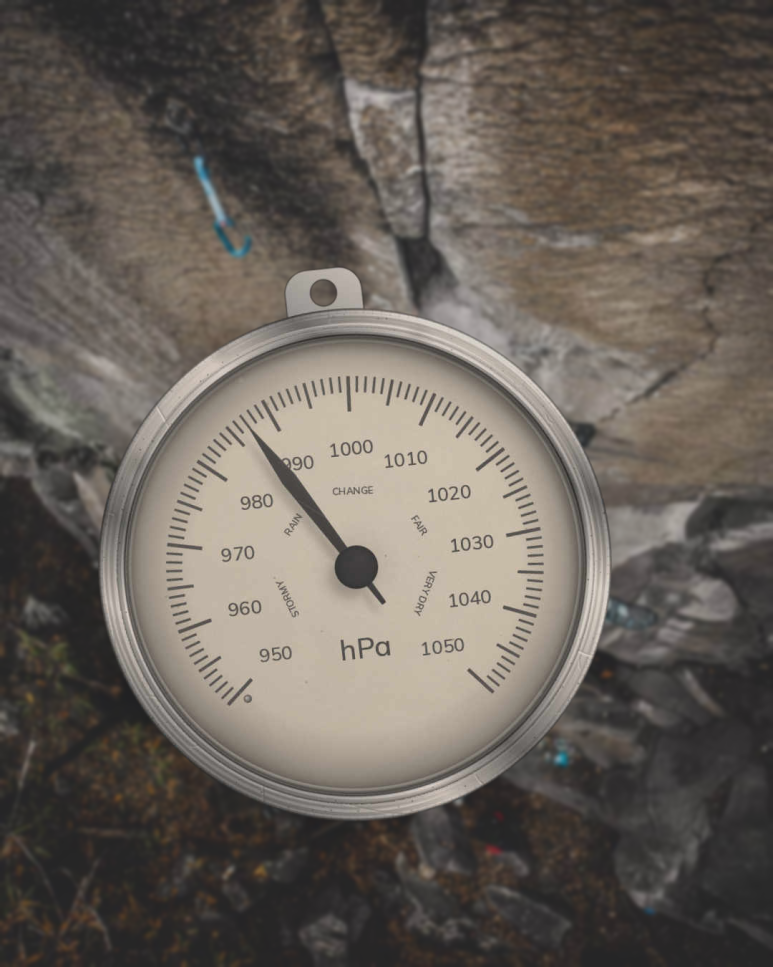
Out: 987hPa
